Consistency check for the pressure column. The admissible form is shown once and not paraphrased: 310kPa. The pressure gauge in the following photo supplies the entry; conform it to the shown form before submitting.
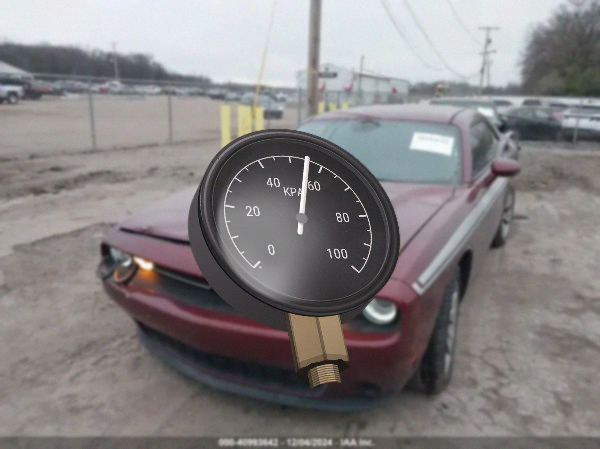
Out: 55kPa
